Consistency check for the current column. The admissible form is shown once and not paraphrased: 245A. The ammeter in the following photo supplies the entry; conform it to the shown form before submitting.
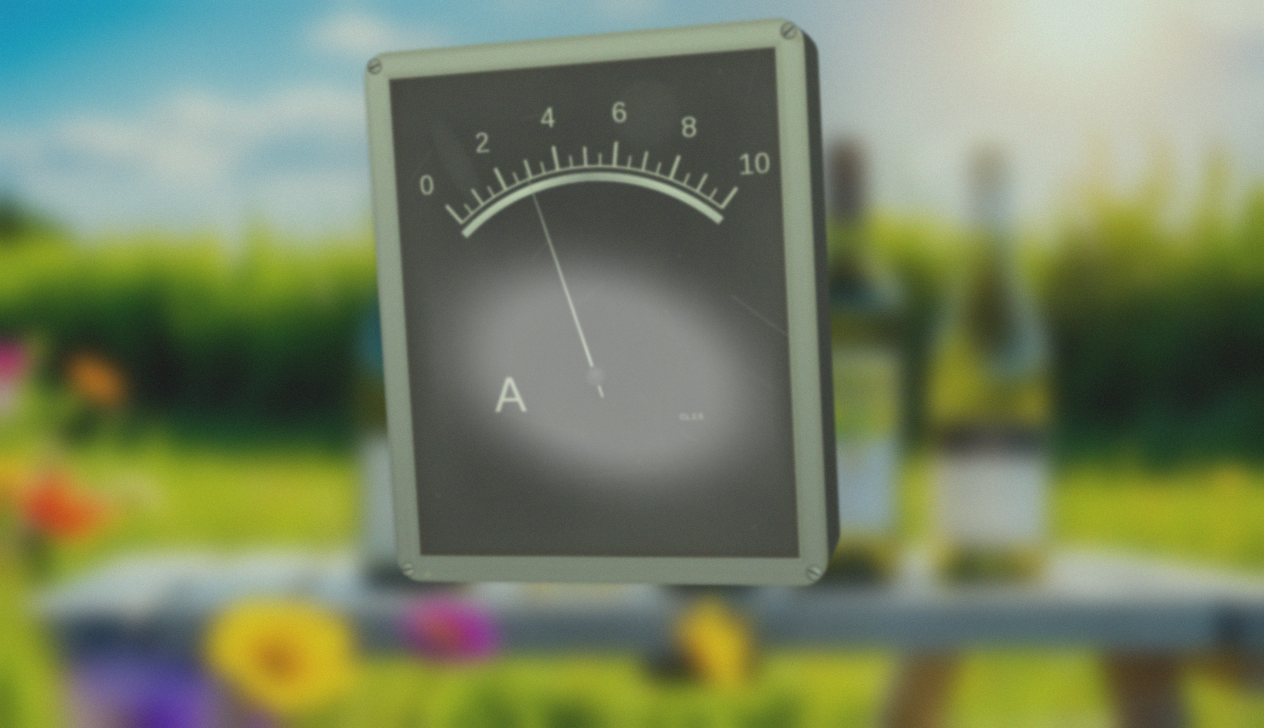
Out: 3A
